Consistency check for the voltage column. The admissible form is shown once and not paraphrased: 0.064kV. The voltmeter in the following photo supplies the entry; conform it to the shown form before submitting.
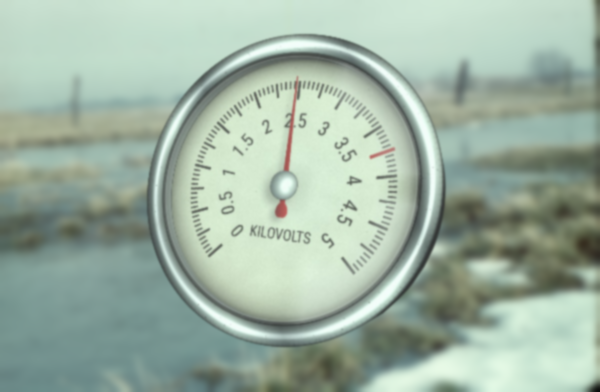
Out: 2.5kV
